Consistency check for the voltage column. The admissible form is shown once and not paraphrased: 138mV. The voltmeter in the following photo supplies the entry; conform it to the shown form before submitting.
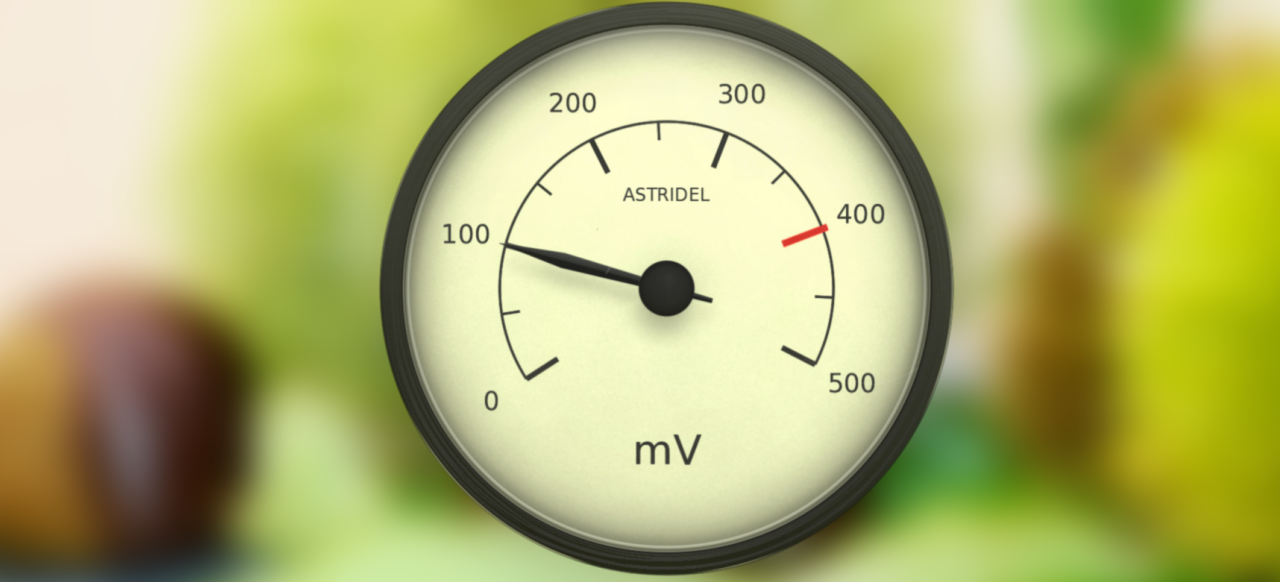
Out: 100mV
